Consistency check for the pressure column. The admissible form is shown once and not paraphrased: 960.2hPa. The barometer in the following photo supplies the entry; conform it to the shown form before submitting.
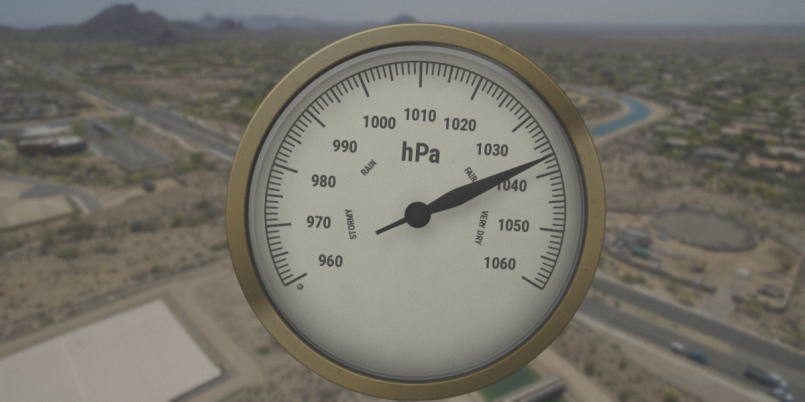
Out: 1037hPa
